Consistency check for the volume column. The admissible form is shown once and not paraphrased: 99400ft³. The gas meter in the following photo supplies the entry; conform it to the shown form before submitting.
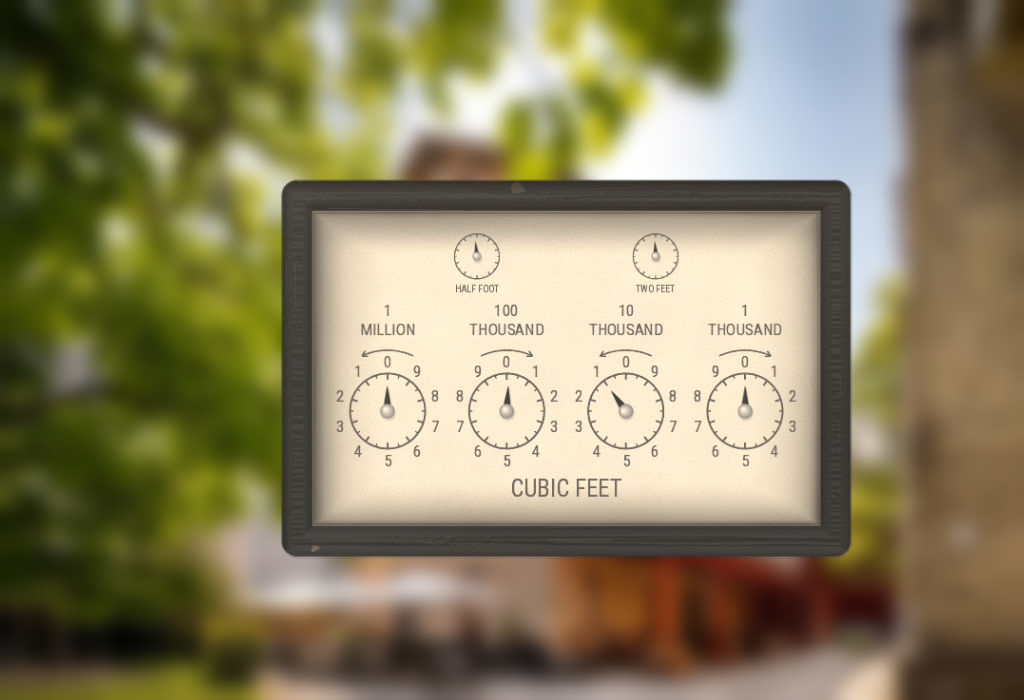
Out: 1000ft³
